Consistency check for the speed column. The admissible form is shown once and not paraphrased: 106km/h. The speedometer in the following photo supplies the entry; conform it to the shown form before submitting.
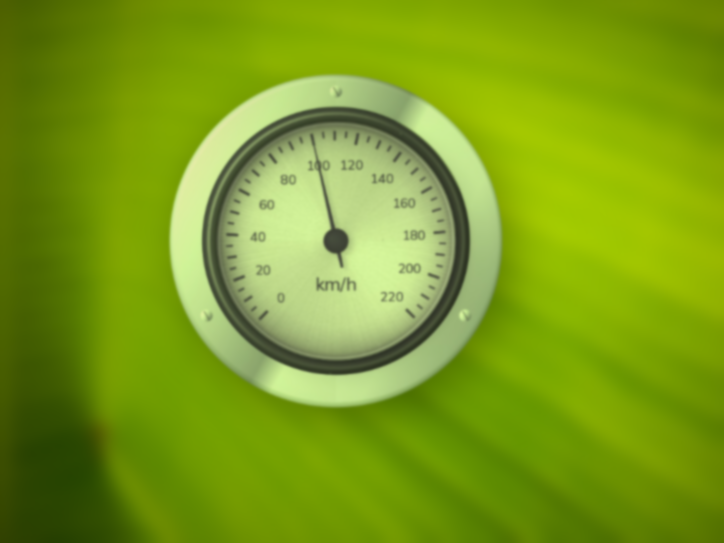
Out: 100km/h
